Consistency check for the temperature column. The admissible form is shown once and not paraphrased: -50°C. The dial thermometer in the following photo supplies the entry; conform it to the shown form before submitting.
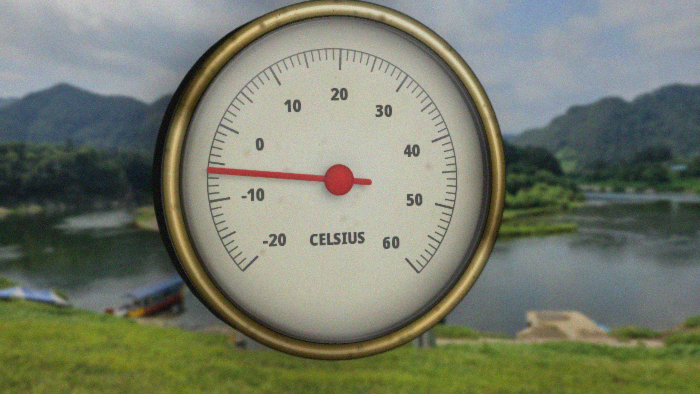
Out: -6°C
